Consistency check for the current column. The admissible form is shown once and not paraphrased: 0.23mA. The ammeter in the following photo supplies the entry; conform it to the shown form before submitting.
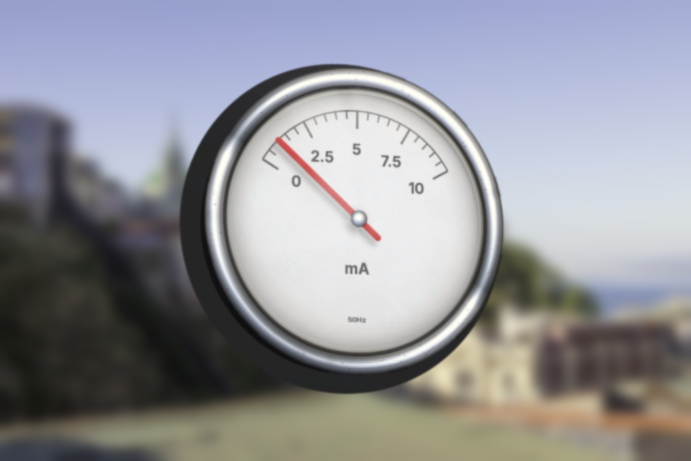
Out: 1mA
